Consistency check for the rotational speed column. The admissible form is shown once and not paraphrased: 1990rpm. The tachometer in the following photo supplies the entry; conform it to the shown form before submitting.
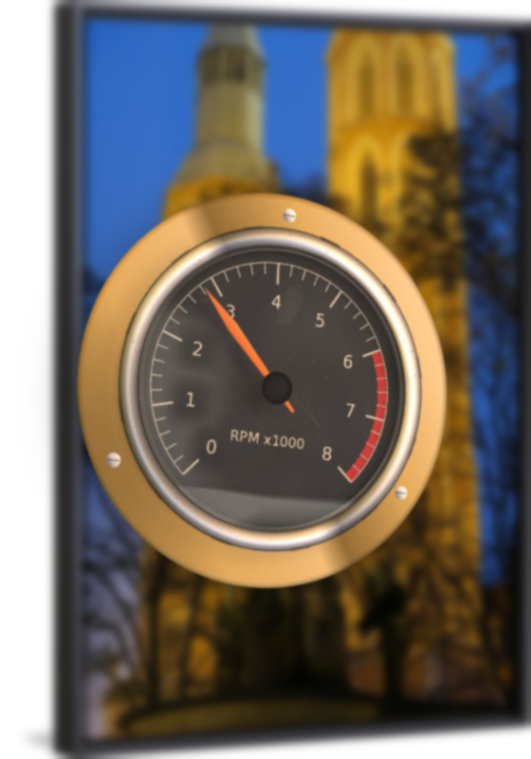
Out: 2800rpm
